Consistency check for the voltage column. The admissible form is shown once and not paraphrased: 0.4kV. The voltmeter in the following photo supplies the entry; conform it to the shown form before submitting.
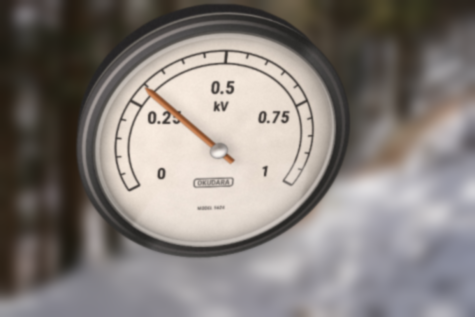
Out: 0.3kV
